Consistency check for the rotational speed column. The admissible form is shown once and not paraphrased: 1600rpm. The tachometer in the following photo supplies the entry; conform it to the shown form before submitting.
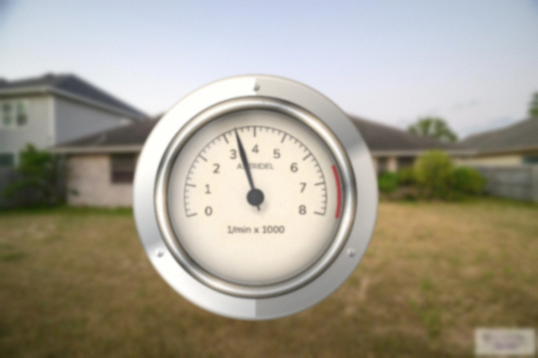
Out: 3400rpm
